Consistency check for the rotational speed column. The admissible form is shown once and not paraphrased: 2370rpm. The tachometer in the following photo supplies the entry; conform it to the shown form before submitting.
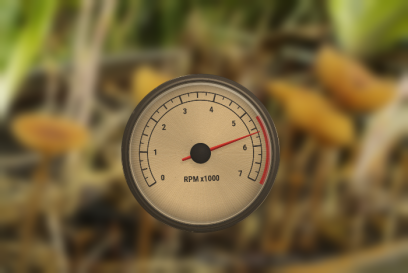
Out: 5625rpm
